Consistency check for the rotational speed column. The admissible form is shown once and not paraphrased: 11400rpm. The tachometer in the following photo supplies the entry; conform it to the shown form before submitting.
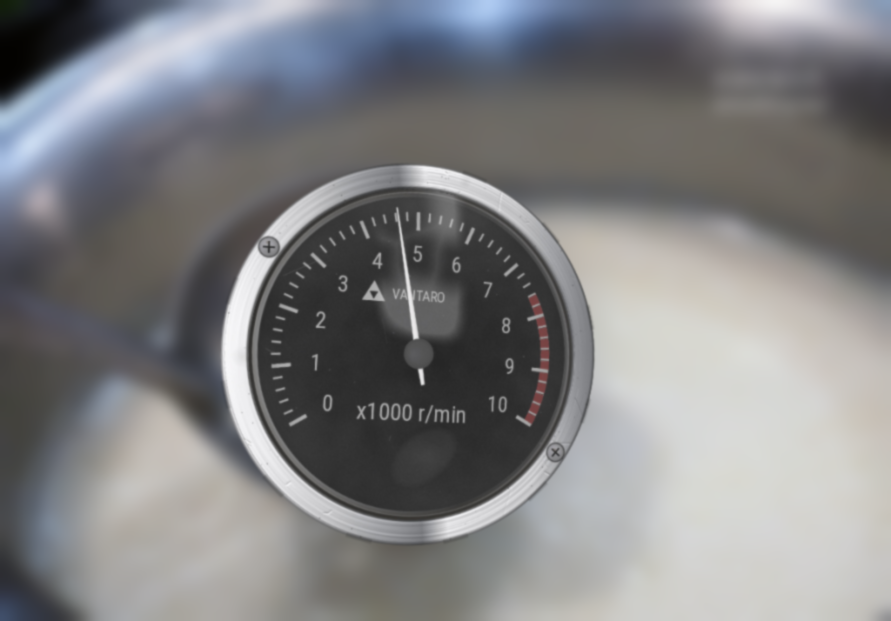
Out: 4600rpm
